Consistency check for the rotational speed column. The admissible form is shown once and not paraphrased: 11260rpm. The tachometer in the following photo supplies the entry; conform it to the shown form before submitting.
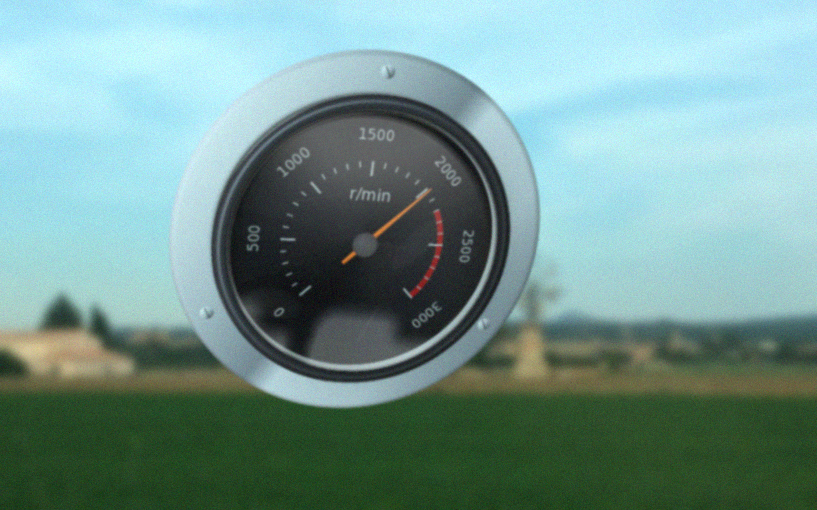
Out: 2000rpm
